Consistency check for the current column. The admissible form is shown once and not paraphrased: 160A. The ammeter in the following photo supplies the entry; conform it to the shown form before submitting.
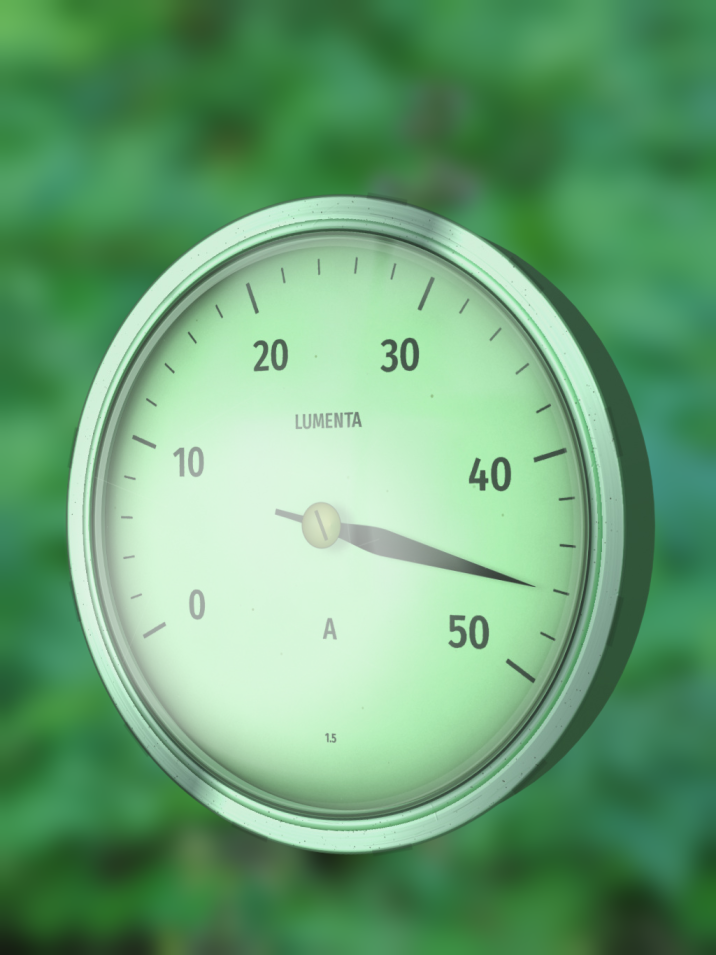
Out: 46A
